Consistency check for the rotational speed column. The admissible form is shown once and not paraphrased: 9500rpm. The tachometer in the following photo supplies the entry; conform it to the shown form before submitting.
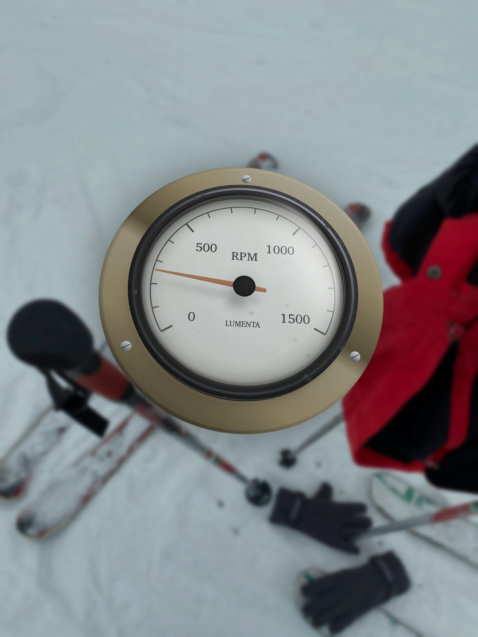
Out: 250rpm
